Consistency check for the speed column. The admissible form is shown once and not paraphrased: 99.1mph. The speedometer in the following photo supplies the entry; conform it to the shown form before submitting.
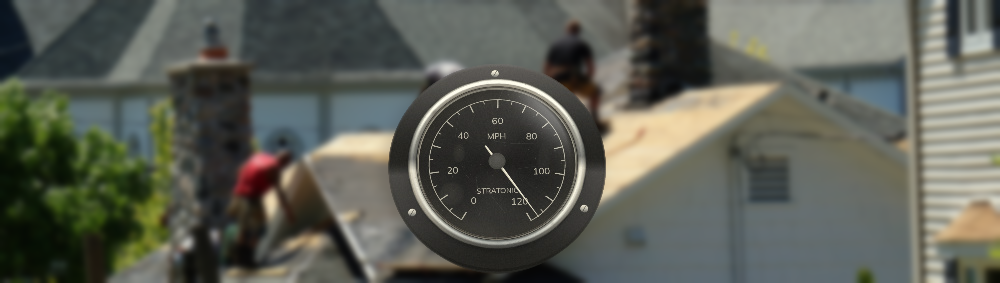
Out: 117.5mph
